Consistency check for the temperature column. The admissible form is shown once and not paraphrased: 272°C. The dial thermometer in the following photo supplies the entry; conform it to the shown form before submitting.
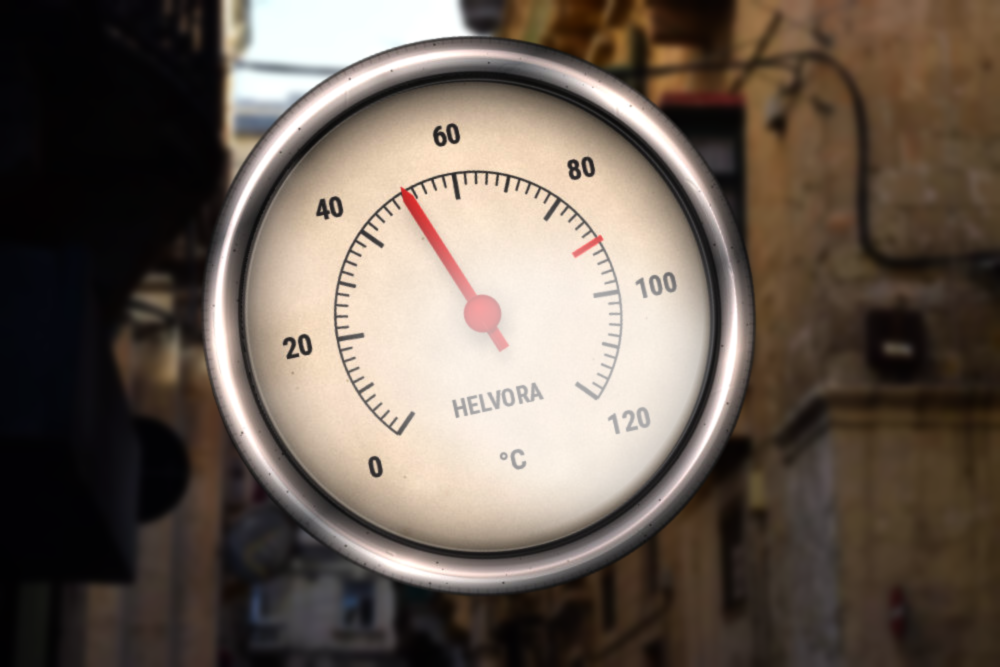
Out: 50°C
